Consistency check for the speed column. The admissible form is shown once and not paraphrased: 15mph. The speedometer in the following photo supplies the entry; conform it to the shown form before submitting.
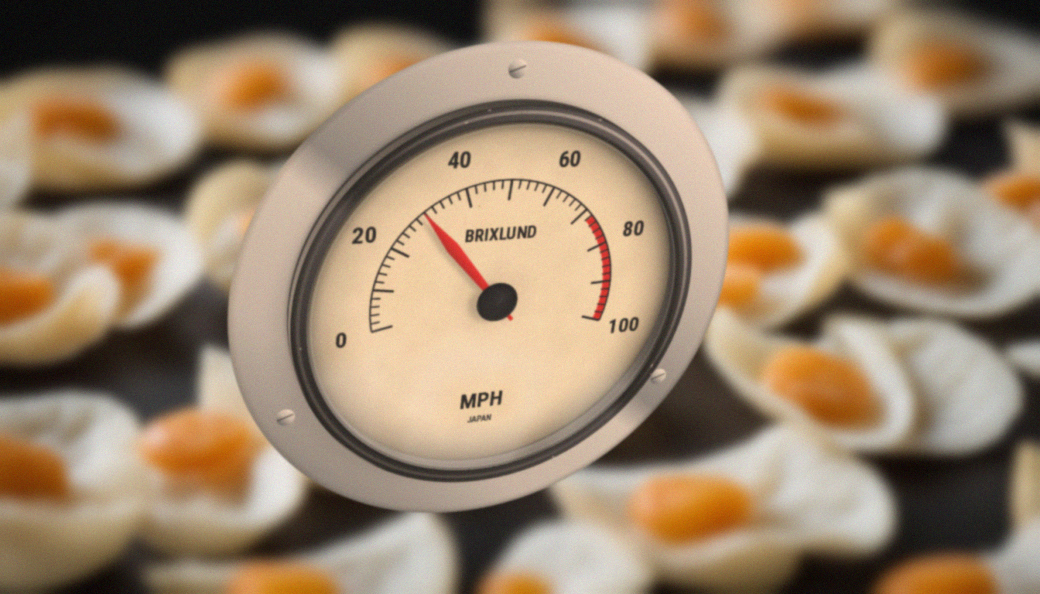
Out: 30mph
